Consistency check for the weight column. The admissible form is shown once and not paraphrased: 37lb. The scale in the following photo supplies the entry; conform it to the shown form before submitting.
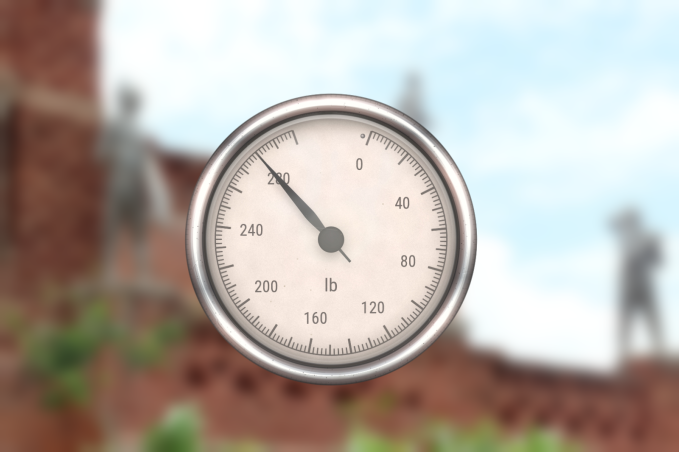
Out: 280lb
